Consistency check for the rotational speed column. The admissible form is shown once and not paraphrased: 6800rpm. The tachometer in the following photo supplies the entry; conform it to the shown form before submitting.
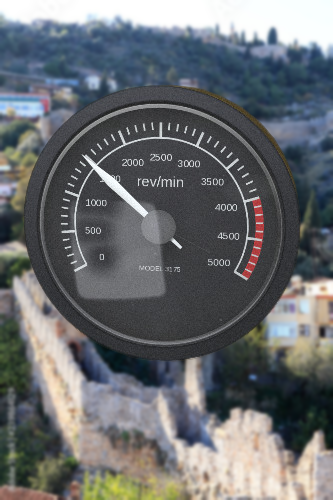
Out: 1500rpm
